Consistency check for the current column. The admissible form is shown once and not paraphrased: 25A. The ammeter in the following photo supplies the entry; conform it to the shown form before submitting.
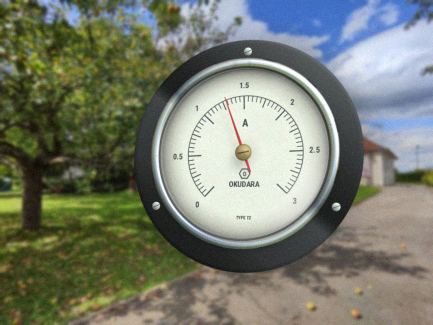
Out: 1.3A
